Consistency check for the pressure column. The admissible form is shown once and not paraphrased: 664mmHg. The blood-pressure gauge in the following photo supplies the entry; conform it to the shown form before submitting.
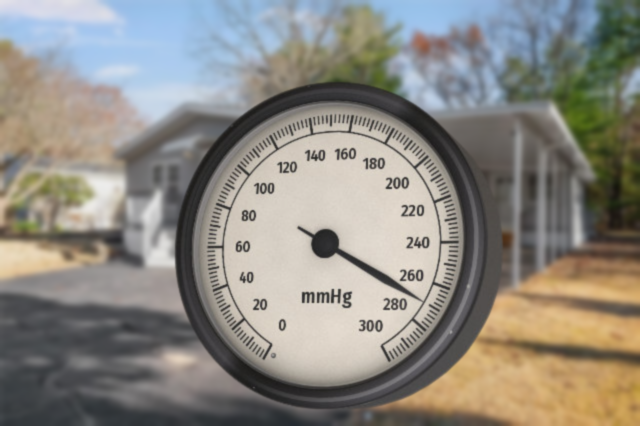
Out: 270mmHg
